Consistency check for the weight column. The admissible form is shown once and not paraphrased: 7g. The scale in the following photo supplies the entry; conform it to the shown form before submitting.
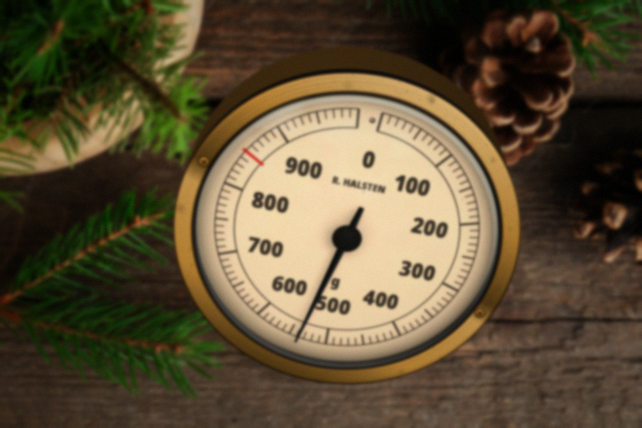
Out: 540g
